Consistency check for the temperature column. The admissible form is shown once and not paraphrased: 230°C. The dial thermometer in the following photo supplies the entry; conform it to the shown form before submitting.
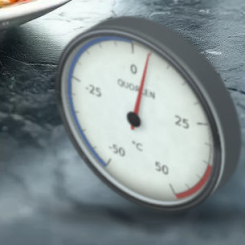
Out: 5°C
